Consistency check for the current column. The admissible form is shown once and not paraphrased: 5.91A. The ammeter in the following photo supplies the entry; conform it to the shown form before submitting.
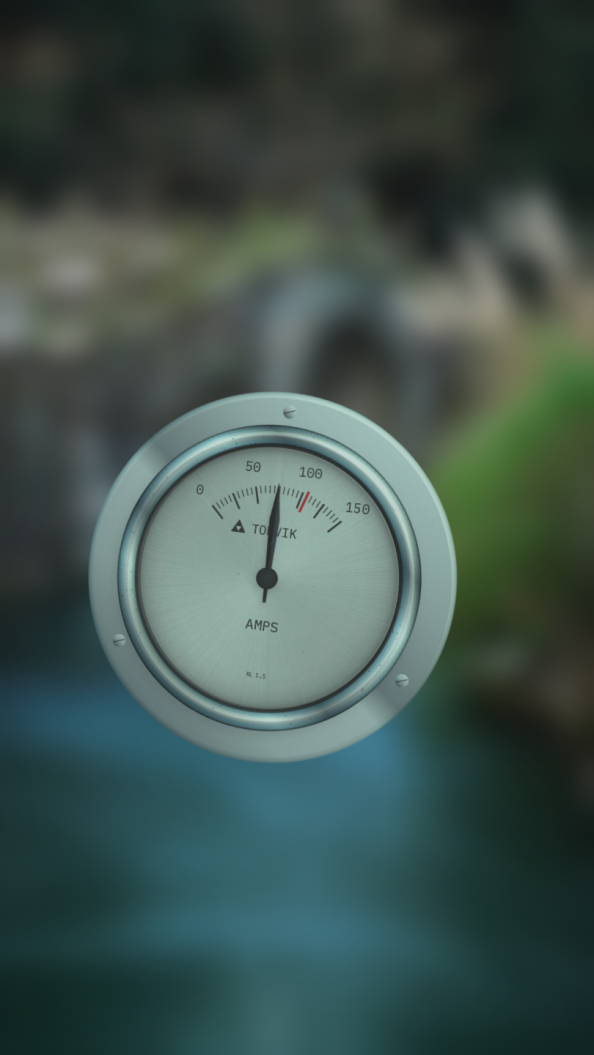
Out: 75A
